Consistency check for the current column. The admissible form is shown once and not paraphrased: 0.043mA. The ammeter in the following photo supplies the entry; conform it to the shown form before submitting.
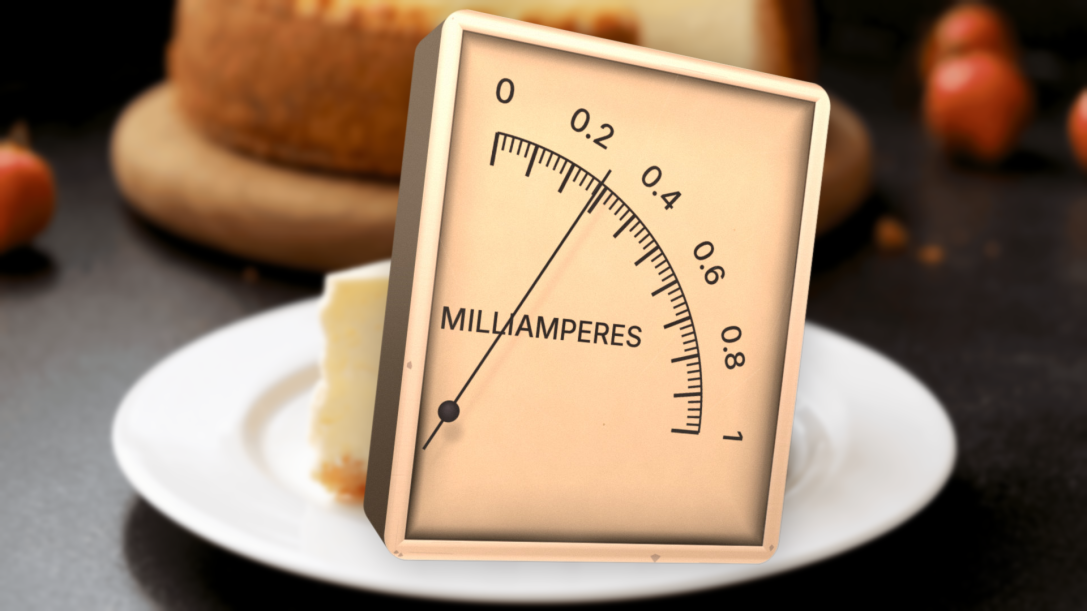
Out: 0.28mA
